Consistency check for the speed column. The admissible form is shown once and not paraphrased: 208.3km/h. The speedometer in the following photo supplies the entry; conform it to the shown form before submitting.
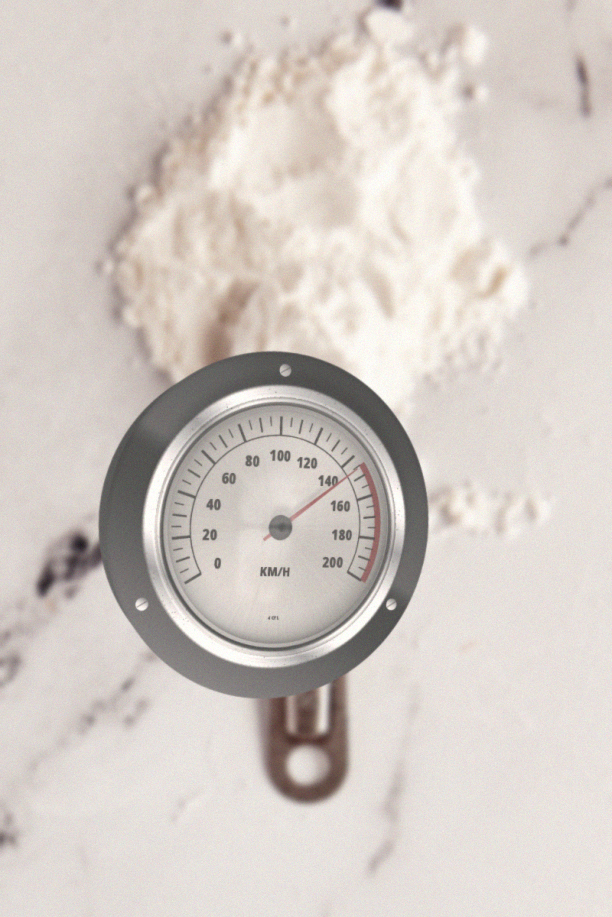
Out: 145km/h
